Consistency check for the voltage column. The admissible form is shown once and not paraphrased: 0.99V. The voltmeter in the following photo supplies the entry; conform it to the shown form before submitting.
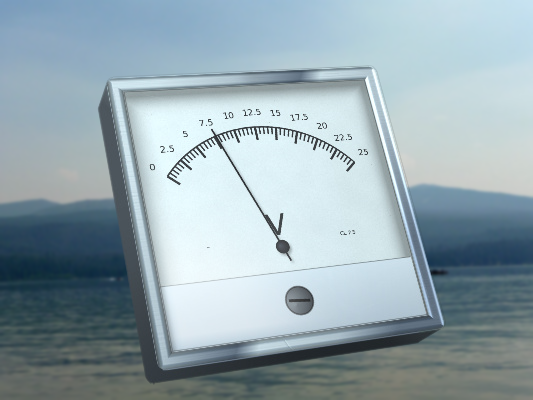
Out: 7.5V
